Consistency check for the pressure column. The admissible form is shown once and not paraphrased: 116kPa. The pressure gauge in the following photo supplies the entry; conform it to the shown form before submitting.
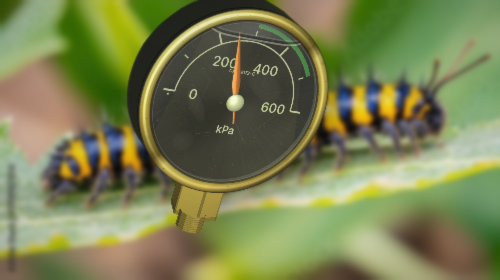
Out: 250kPa
